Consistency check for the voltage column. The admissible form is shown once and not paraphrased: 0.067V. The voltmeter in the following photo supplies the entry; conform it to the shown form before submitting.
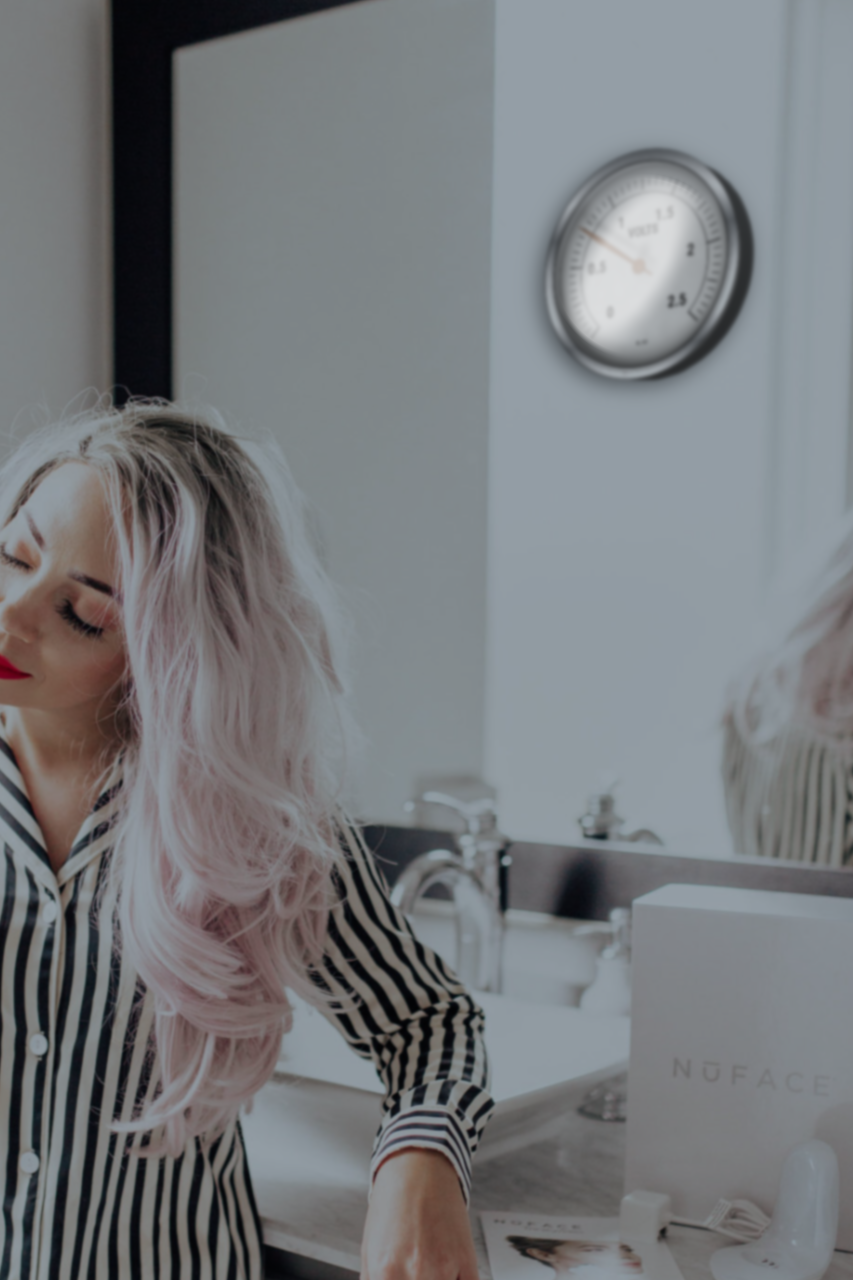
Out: 0.75V
